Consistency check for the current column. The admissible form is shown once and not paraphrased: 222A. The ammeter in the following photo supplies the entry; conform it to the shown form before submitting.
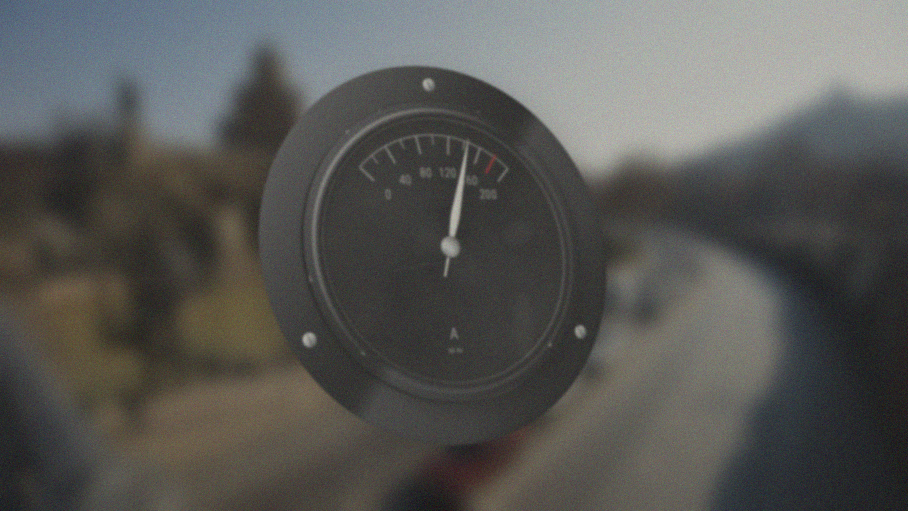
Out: 140A
